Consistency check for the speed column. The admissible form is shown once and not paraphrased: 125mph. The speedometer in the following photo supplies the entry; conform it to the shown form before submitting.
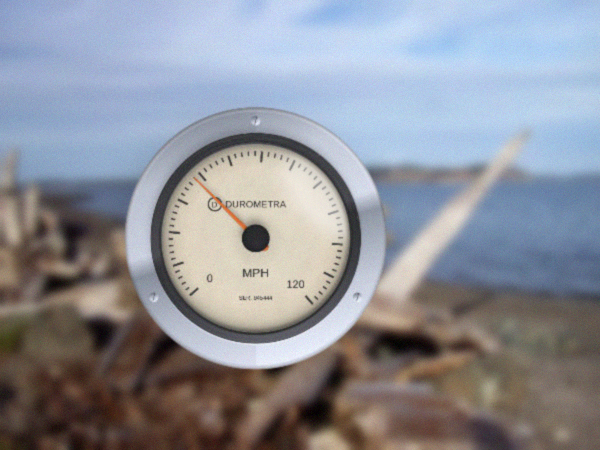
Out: 38mph
